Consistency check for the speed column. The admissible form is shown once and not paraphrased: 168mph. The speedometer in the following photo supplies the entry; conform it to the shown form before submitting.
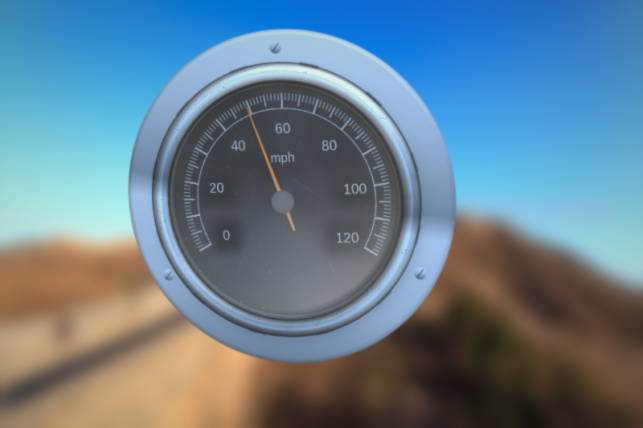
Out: 50mph
